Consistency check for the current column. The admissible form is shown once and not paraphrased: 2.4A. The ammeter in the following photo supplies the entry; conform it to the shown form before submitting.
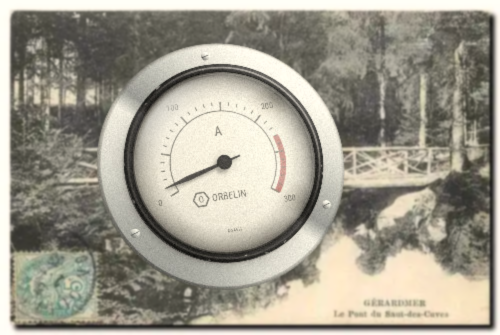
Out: 10A
